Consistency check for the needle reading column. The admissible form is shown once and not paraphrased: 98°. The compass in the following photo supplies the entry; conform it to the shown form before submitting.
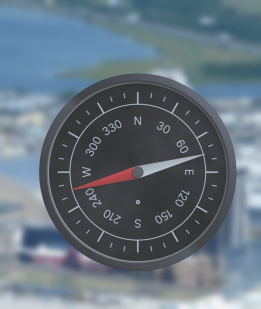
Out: 255°
